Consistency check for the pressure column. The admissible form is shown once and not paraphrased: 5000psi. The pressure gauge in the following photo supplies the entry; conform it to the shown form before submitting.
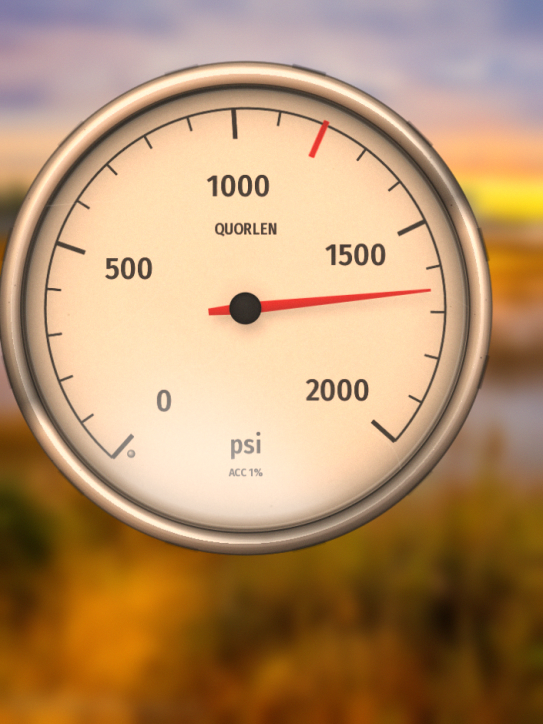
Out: 1650psi
